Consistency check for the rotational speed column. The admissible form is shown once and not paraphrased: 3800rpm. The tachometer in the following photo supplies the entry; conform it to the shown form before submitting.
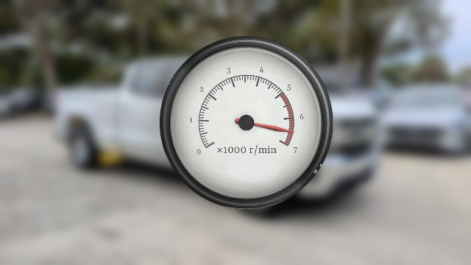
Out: 6500rpm
